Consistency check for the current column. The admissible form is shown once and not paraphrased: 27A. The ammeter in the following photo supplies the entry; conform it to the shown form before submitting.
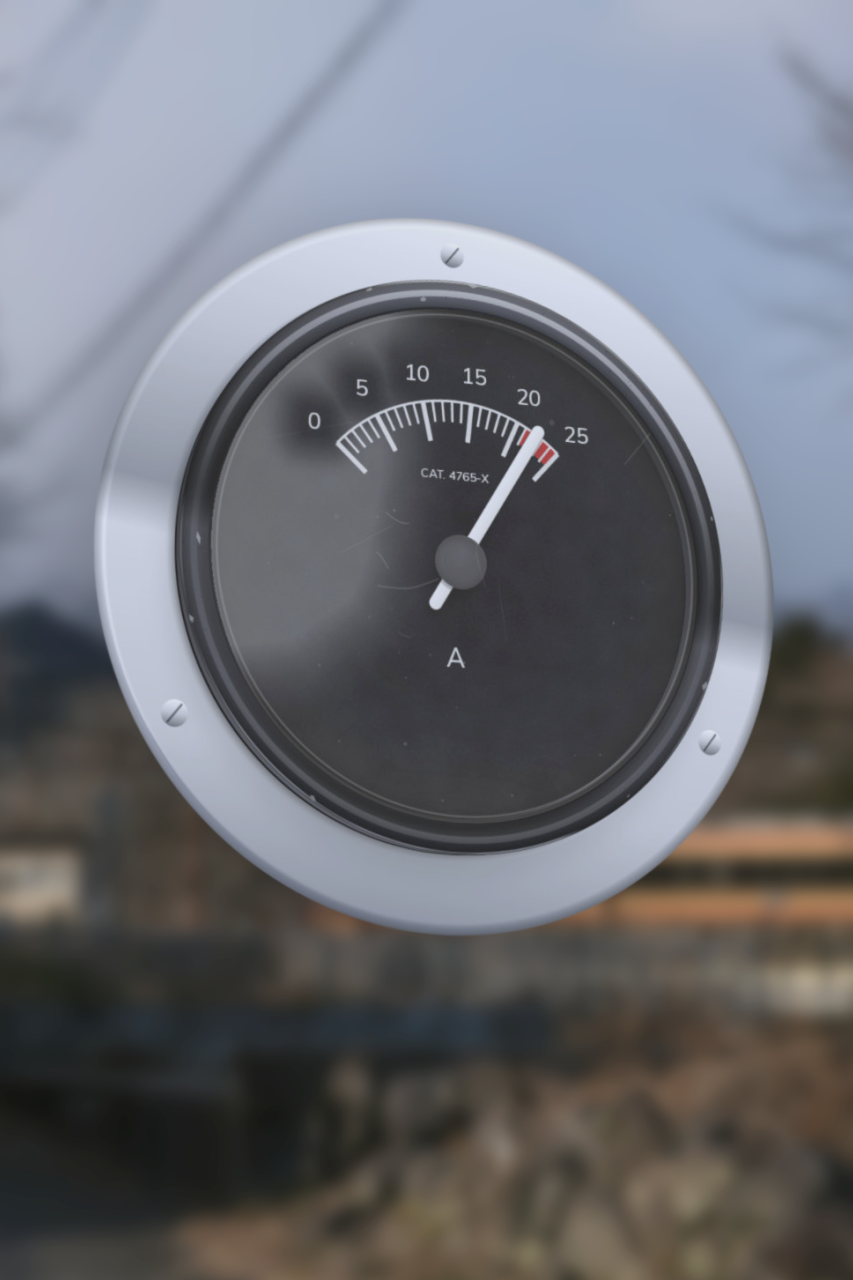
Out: 22A
